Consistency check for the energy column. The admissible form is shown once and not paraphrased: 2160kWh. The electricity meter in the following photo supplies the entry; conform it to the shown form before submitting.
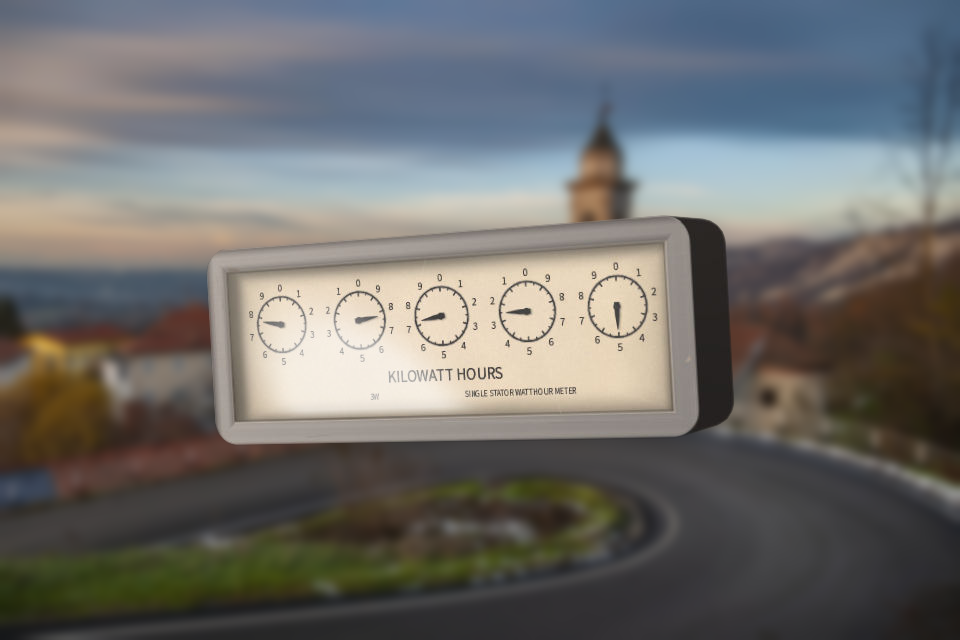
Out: 77725kWh
